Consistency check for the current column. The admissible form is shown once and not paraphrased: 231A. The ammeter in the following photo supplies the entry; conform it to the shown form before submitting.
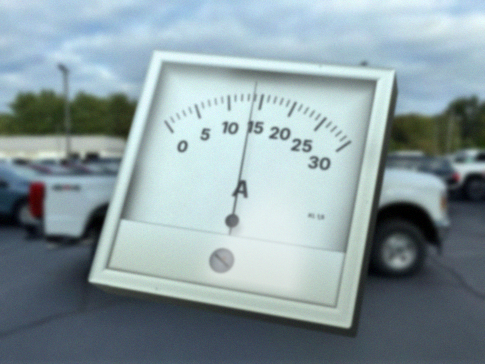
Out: 14A
